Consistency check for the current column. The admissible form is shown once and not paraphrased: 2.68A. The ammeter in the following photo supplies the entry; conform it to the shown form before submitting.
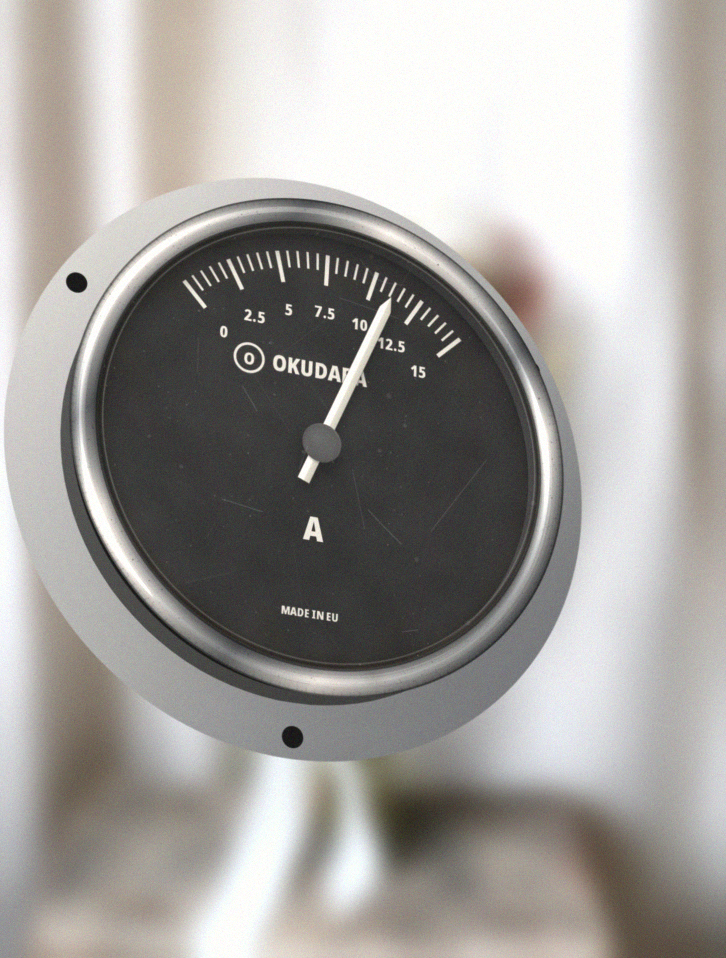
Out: 11A
